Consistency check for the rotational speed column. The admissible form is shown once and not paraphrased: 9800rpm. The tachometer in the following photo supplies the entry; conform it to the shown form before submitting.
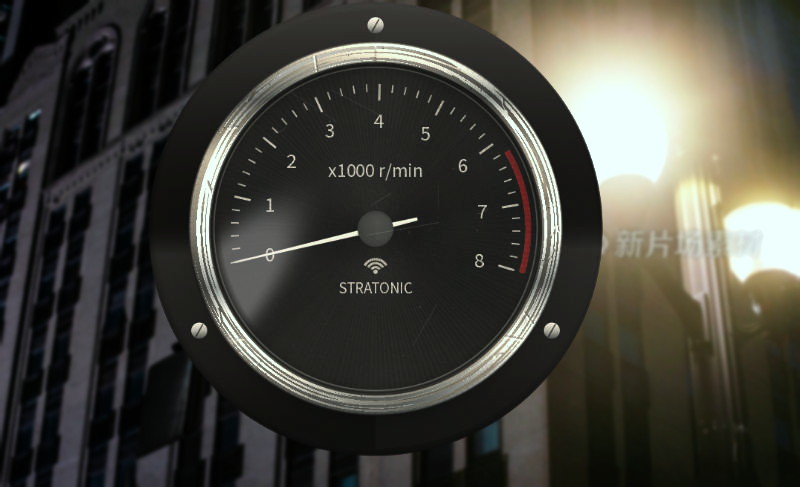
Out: 0rpm
